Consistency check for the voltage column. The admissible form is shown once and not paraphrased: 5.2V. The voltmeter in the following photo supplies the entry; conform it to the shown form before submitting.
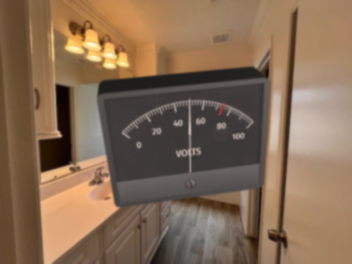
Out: 50V
